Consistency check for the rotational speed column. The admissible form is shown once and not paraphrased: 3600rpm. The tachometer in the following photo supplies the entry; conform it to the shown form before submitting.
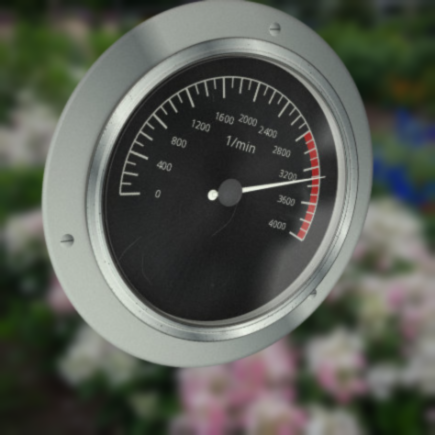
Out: 3300rpm
